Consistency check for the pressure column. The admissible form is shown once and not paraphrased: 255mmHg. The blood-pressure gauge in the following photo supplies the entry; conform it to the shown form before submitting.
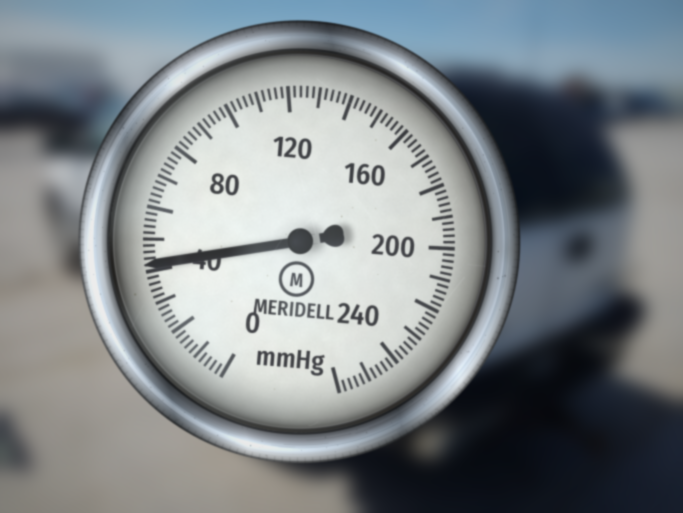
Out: 42mmHg
